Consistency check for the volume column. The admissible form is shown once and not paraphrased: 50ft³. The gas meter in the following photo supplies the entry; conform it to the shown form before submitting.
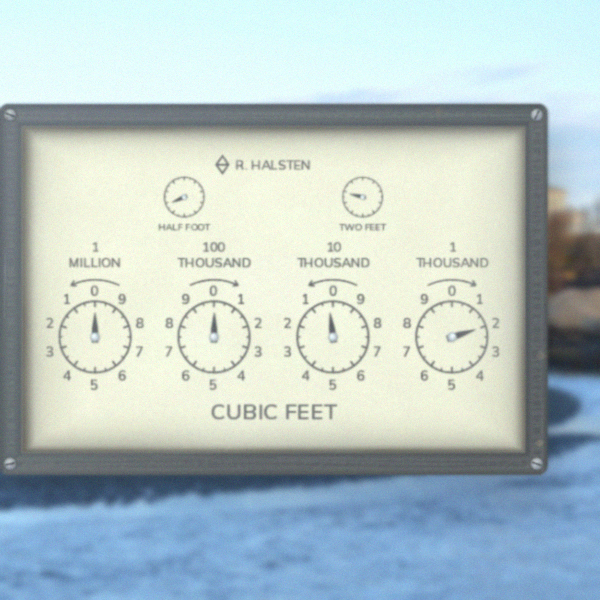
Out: 200ft³
